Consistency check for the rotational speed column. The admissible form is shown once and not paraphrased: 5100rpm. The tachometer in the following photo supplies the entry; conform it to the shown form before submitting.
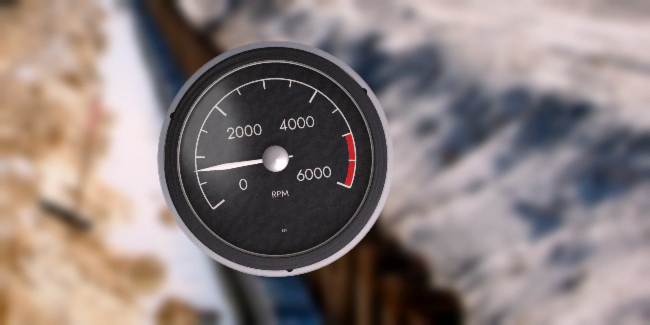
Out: 750rpm
